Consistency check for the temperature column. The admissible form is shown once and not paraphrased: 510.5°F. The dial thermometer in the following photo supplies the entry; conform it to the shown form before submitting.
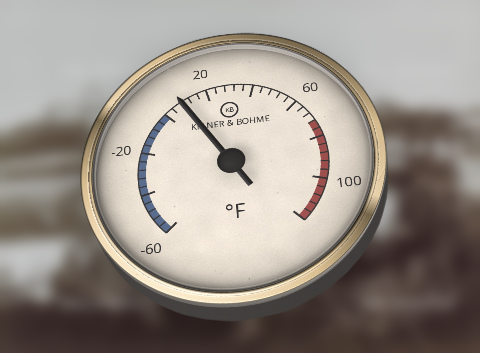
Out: 8°F
